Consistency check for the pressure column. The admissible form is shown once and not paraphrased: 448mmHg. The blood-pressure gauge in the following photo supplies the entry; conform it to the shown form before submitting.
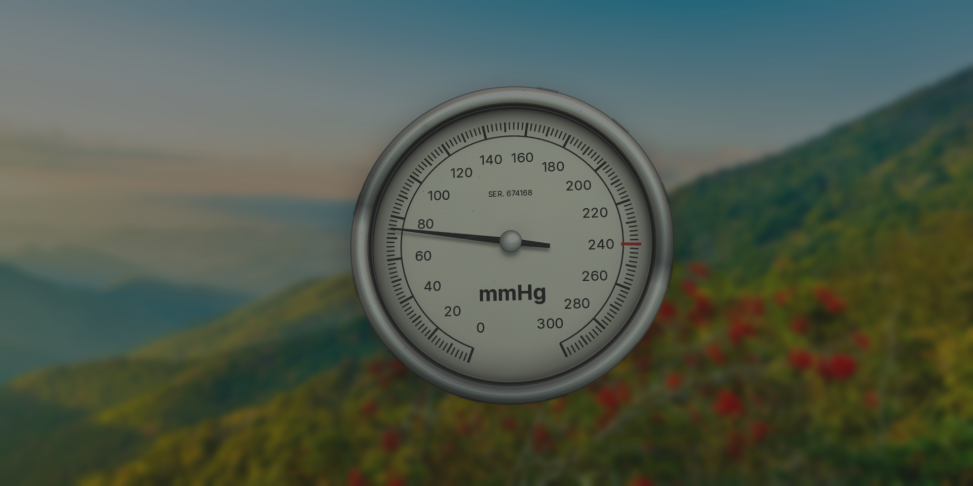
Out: 74mmHg
